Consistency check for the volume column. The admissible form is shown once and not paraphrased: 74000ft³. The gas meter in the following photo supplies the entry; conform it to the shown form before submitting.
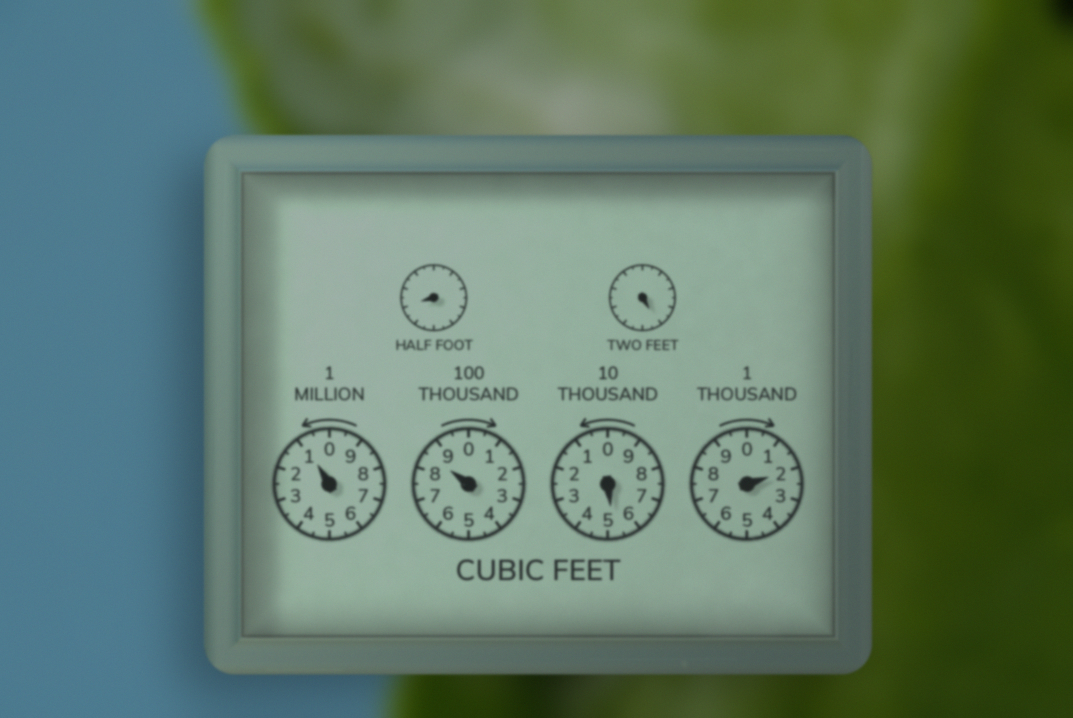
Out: 85200ft³
